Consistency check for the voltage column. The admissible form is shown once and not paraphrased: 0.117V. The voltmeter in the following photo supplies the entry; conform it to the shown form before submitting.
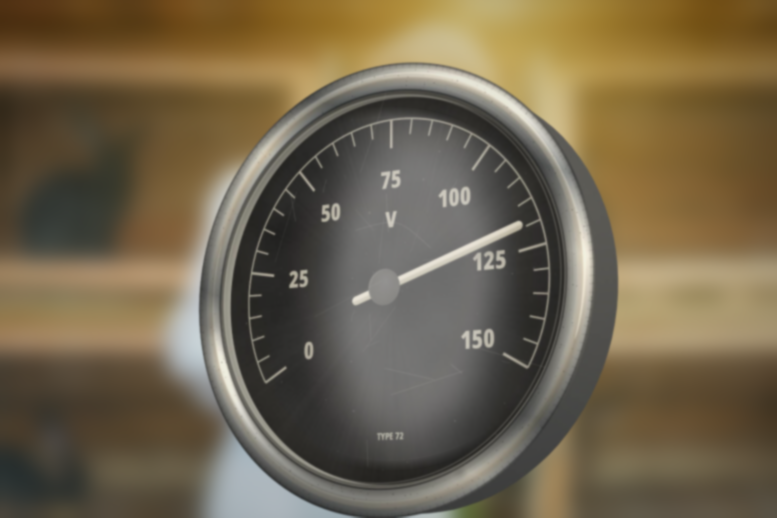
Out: 120V
